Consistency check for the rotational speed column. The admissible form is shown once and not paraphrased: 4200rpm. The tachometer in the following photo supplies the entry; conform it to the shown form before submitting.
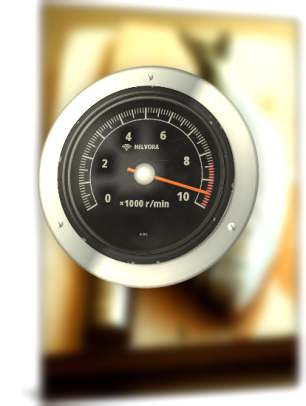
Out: 9500rpm
